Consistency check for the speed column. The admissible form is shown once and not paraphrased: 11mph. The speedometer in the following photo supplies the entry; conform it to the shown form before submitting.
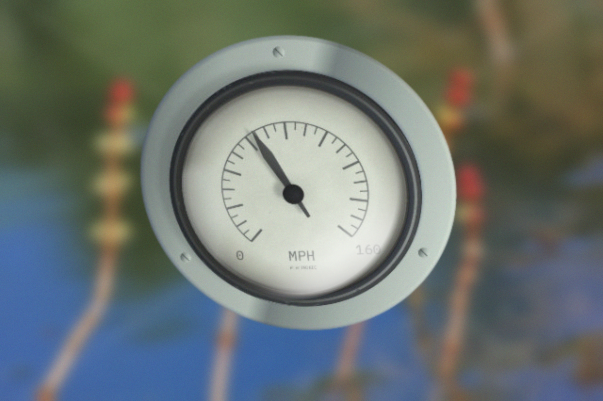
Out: 65mph
